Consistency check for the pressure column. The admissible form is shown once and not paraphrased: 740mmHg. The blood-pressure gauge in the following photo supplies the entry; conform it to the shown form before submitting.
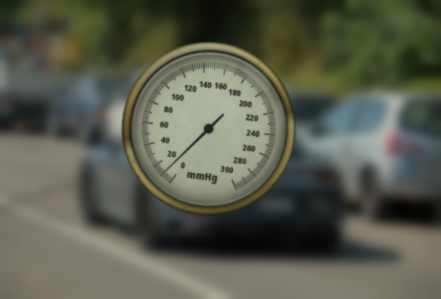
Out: 10mmHg
